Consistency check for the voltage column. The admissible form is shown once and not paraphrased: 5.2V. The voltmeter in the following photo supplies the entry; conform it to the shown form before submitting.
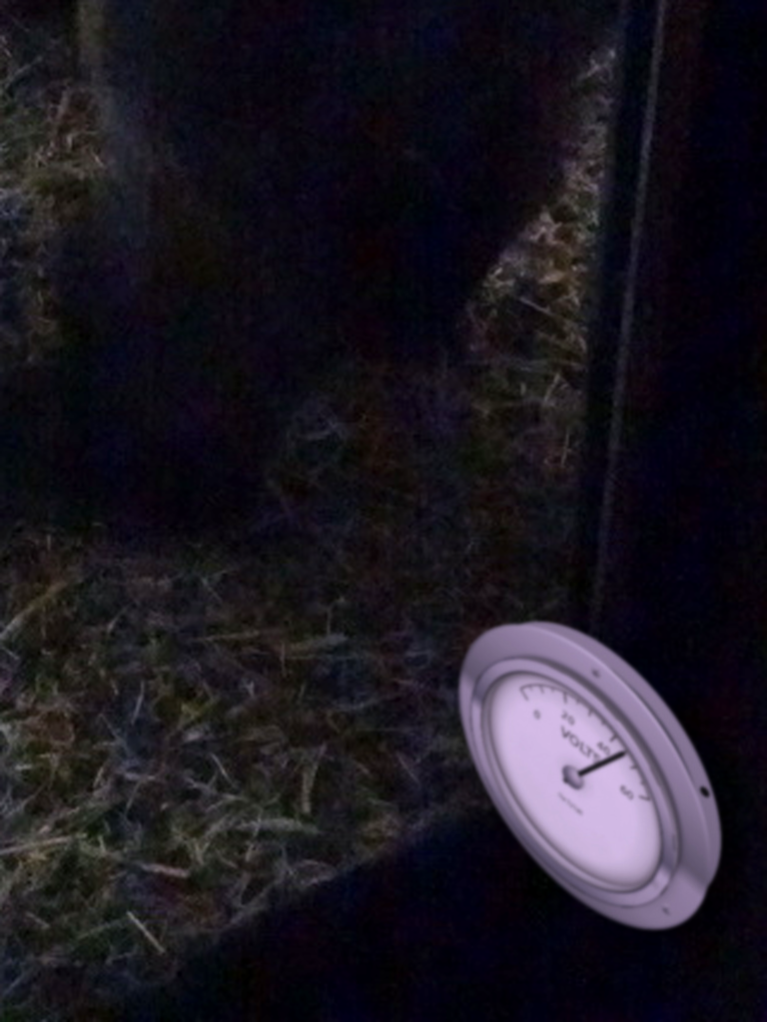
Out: 45V
